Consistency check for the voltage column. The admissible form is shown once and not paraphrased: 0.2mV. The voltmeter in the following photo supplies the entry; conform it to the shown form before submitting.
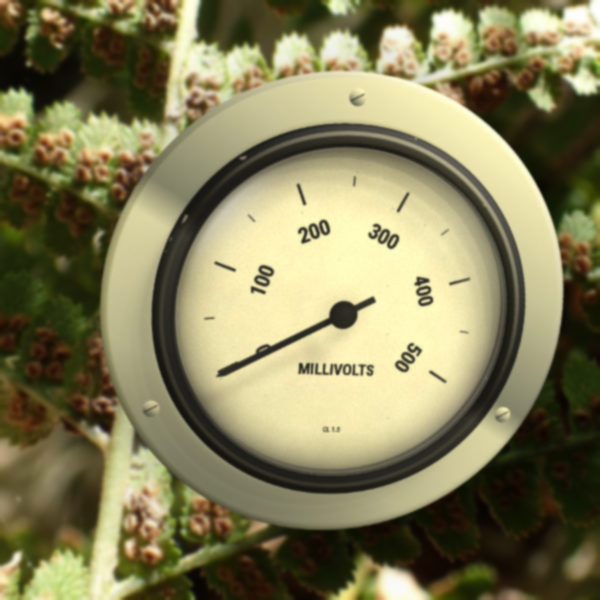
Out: 0mV
